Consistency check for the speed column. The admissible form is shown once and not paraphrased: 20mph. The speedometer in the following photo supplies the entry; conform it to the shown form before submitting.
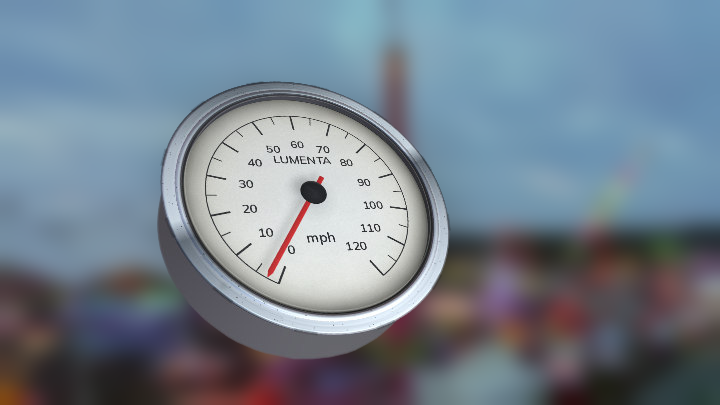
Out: 2.5mph
